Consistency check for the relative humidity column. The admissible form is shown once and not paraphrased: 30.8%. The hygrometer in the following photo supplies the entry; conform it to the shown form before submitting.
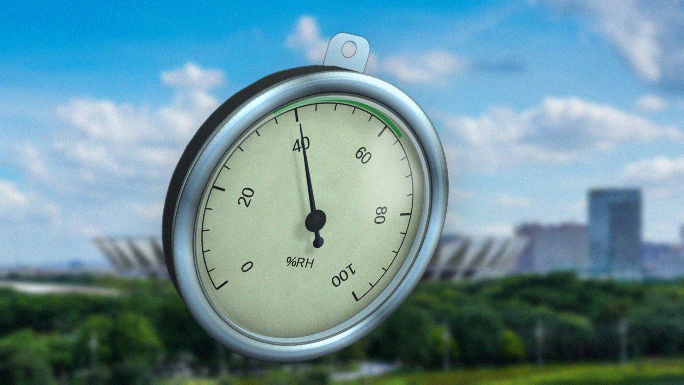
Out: 40%
